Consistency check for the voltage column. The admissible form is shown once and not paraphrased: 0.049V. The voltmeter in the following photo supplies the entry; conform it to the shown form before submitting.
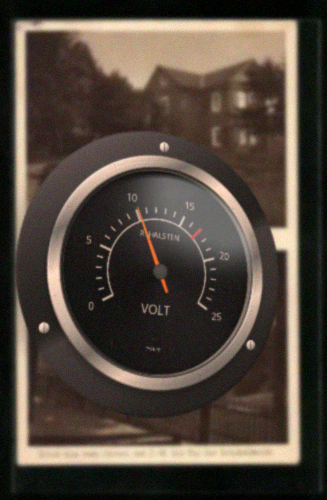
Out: 10V
